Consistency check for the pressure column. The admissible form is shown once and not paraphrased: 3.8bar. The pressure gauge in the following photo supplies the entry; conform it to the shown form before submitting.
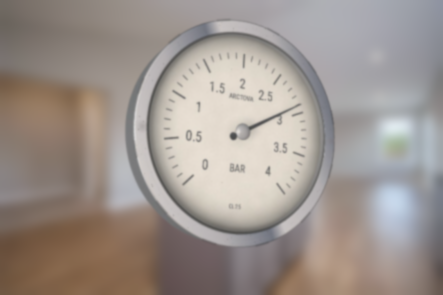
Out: 2.9bar
